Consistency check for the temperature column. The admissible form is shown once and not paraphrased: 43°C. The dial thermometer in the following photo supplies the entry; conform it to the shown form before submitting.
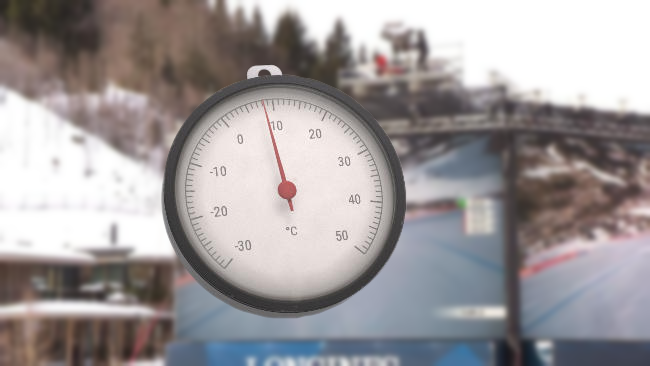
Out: 8°C
